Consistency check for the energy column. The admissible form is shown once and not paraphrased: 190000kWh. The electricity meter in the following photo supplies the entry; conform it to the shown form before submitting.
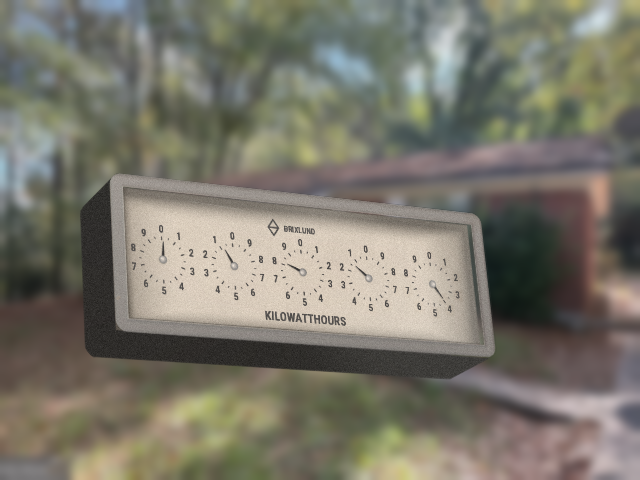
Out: 814kWh
